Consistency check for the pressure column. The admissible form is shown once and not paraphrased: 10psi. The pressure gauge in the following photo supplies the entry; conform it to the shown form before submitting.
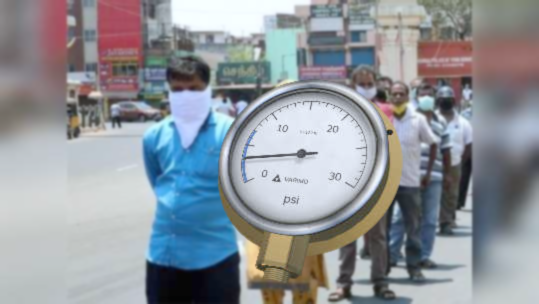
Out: 3psi
